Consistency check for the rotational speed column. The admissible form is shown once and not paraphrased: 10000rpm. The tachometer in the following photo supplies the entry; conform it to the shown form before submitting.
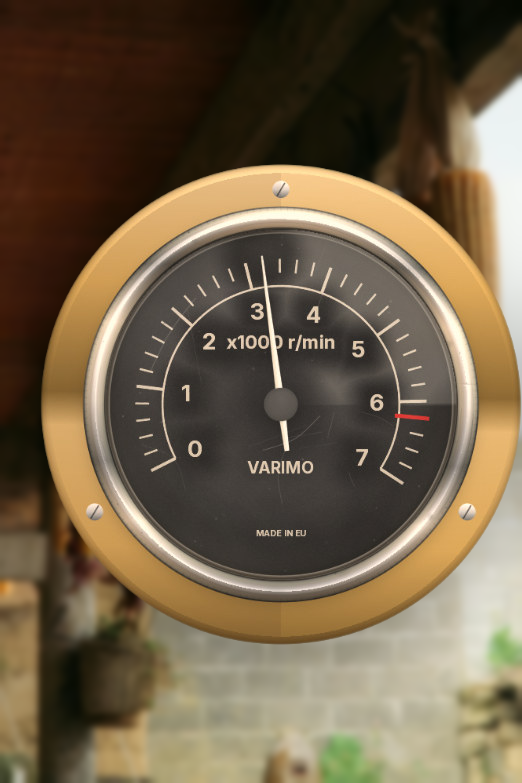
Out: 3200rpm
